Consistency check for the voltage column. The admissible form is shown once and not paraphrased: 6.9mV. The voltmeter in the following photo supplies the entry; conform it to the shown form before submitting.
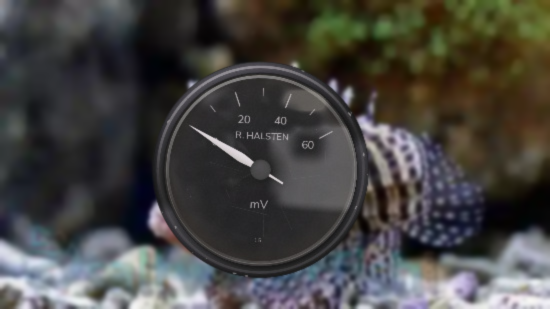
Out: 0mV
